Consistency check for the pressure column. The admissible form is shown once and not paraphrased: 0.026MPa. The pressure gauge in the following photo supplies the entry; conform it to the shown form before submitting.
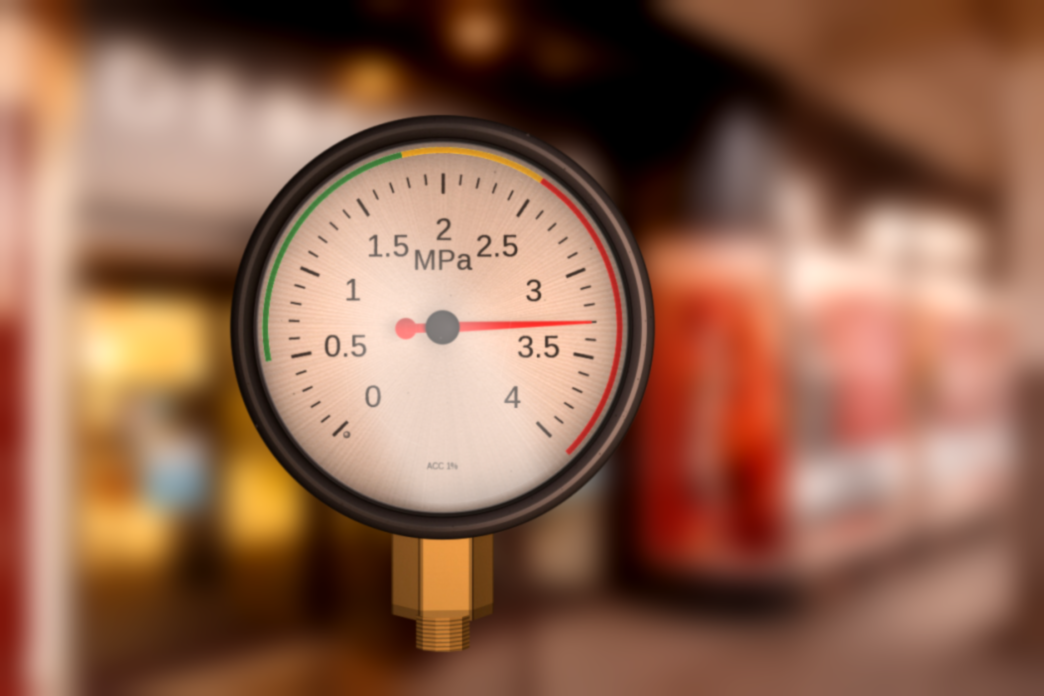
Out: 3.3MPa
